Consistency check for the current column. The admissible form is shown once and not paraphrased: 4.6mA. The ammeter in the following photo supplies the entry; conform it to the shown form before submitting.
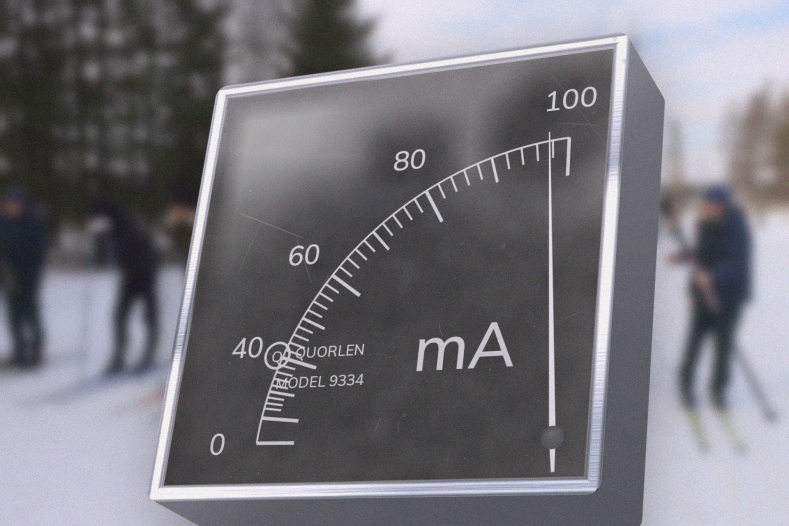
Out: 98mA
